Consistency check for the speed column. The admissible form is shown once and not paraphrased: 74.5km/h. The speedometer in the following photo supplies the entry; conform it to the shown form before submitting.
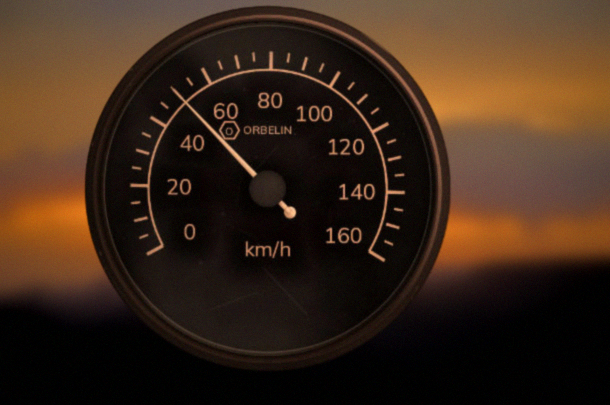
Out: 50km/h
